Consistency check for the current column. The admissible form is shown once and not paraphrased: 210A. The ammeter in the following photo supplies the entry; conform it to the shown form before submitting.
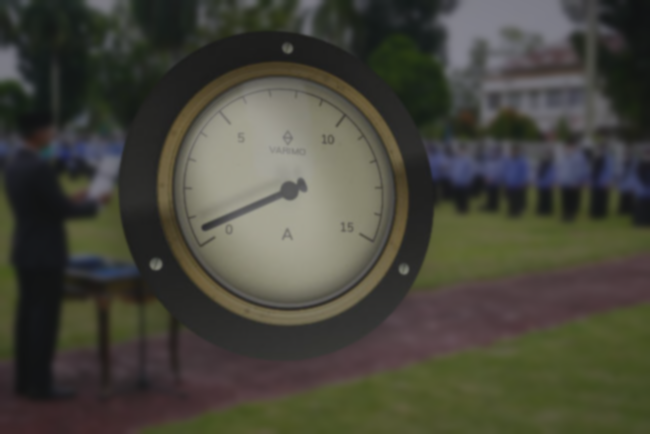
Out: 0.5A
